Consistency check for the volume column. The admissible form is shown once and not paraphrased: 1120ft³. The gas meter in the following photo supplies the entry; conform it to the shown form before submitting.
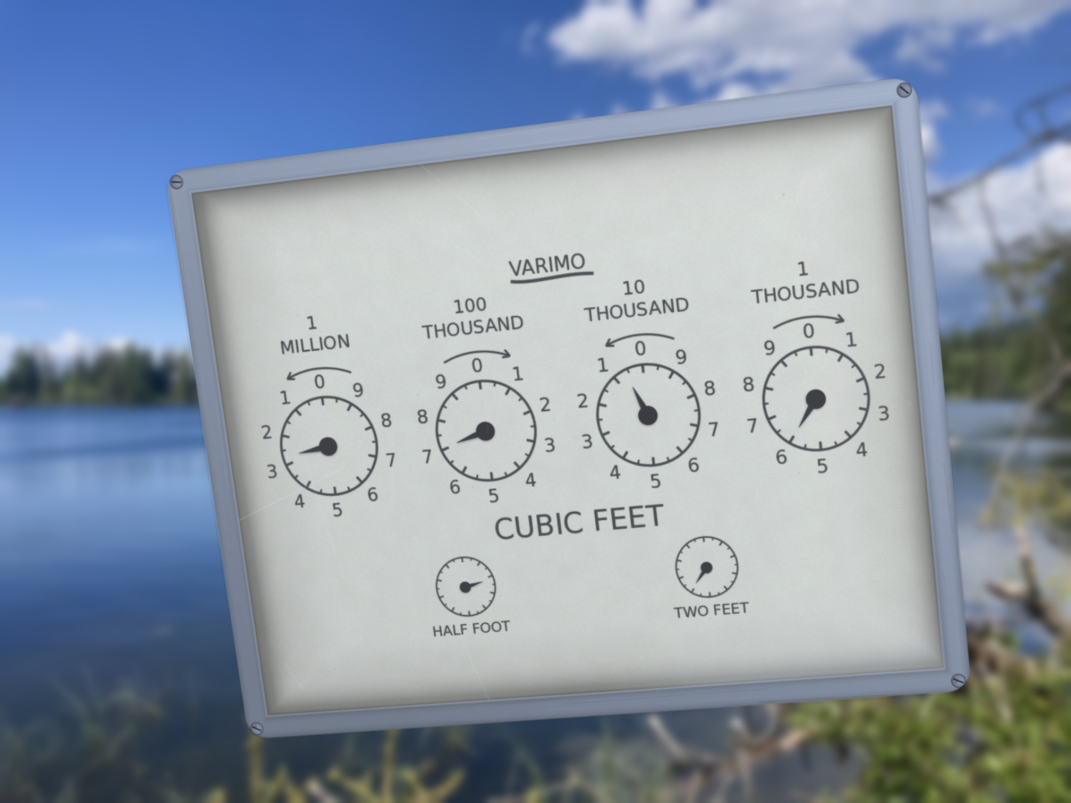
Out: 270600ft³
